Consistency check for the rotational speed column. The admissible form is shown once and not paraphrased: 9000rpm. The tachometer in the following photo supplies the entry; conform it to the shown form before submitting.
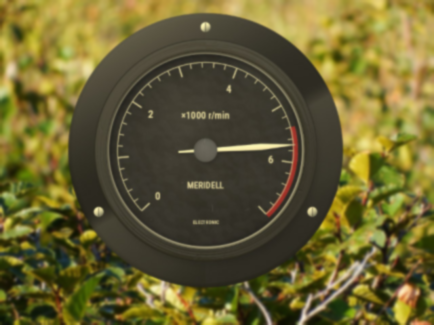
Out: 5700rpm
